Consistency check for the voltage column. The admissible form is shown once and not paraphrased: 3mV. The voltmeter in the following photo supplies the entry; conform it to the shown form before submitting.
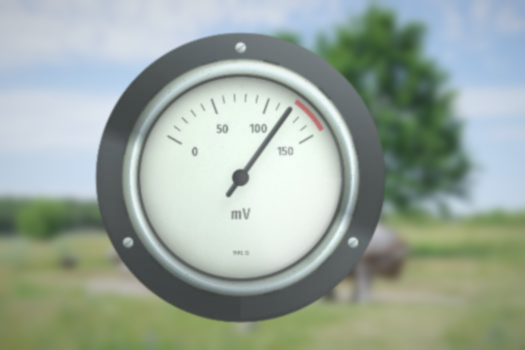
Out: 120mV
